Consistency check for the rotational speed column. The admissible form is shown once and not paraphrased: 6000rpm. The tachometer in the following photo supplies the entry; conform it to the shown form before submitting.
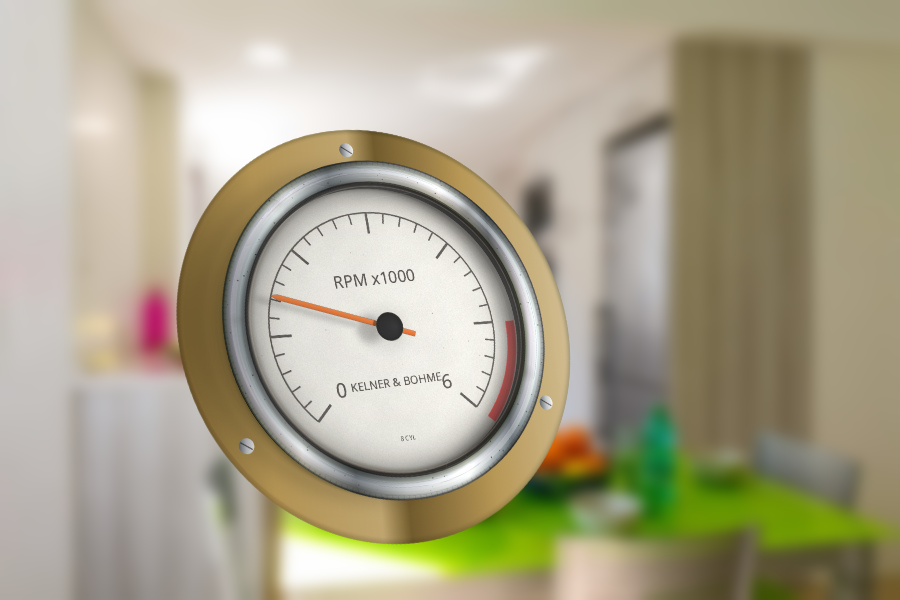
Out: 1400rpm
